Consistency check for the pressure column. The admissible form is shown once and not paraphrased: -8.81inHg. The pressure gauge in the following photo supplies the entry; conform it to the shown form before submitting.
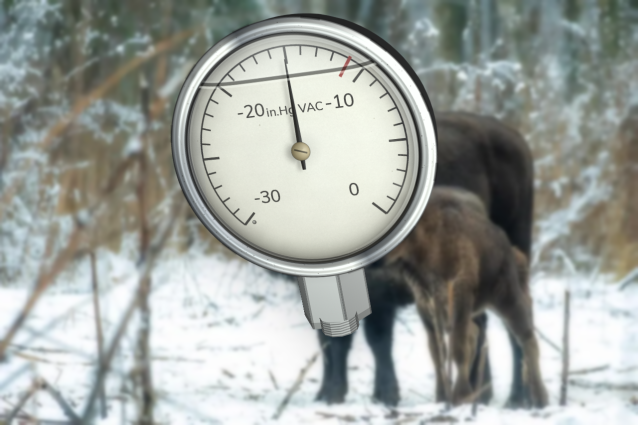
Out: -15inHg
